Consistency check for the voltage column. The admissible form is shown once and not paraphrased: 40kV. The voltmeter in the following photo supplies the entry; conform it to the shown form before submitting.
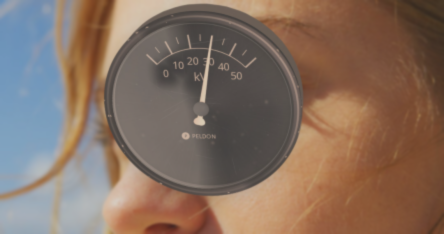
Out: 30kV
